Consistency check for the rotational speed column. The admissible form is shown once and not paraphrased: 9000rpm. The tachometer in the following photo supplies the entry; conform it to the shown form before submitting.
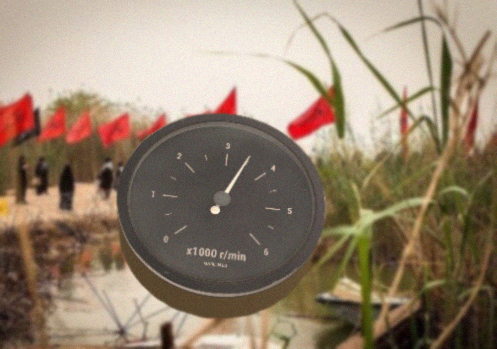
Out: 3500rpm
